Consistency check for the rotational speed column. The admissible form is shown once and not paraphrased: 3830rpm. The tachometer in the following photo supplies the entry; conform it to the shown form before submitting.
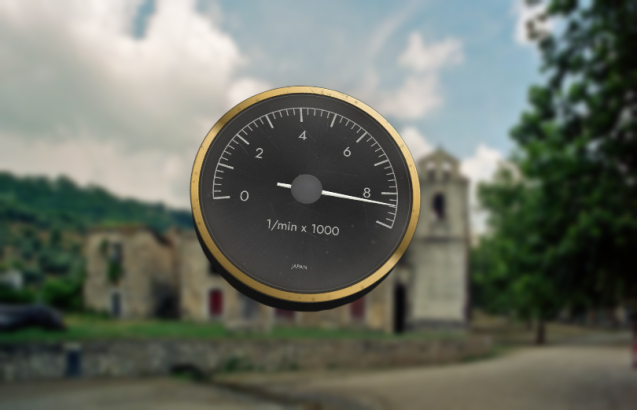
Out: 8400rpm
